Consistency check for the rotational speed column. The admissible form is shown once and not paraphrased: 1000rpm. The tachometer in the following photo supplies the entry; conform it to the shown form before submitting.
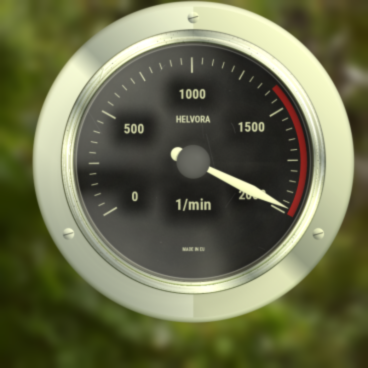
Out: 1975rpm
